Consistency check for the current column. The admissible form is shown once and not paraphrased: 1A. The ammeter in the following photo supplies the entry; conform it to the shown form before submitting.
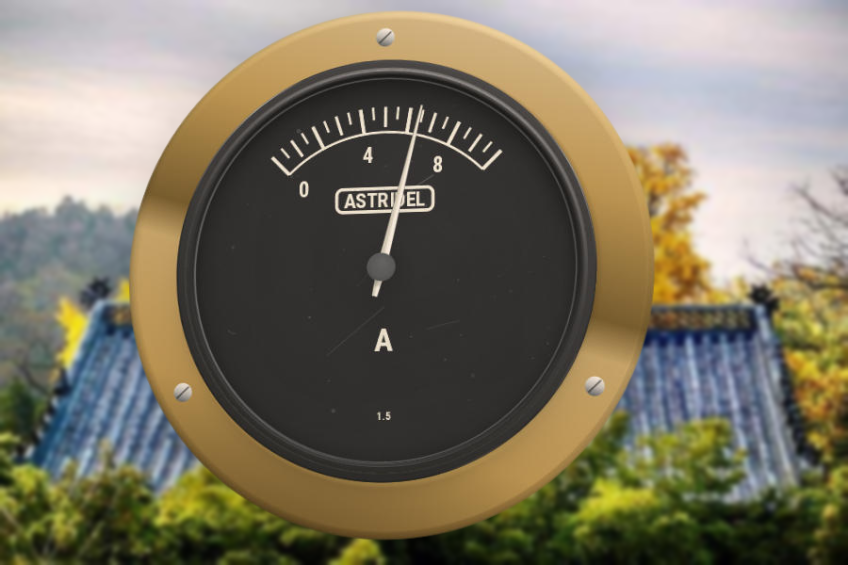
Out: 6.5A
